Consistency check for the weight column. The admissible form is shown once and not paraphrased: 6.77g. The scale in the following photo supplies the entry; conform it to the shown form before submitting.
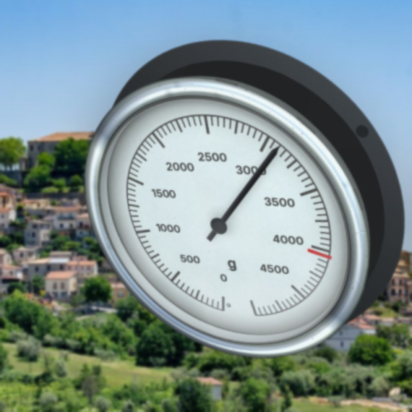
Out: 3100g
